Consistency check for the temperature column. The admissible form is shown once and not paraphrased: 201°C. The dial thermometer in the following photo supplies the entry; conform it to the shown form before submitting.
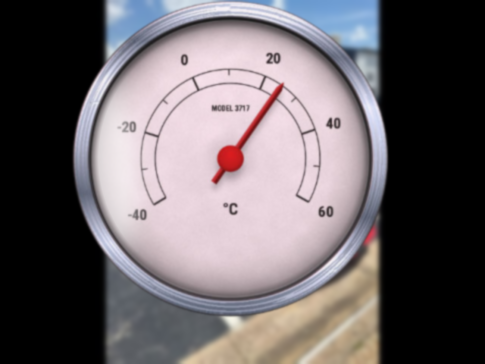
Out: 25°C
